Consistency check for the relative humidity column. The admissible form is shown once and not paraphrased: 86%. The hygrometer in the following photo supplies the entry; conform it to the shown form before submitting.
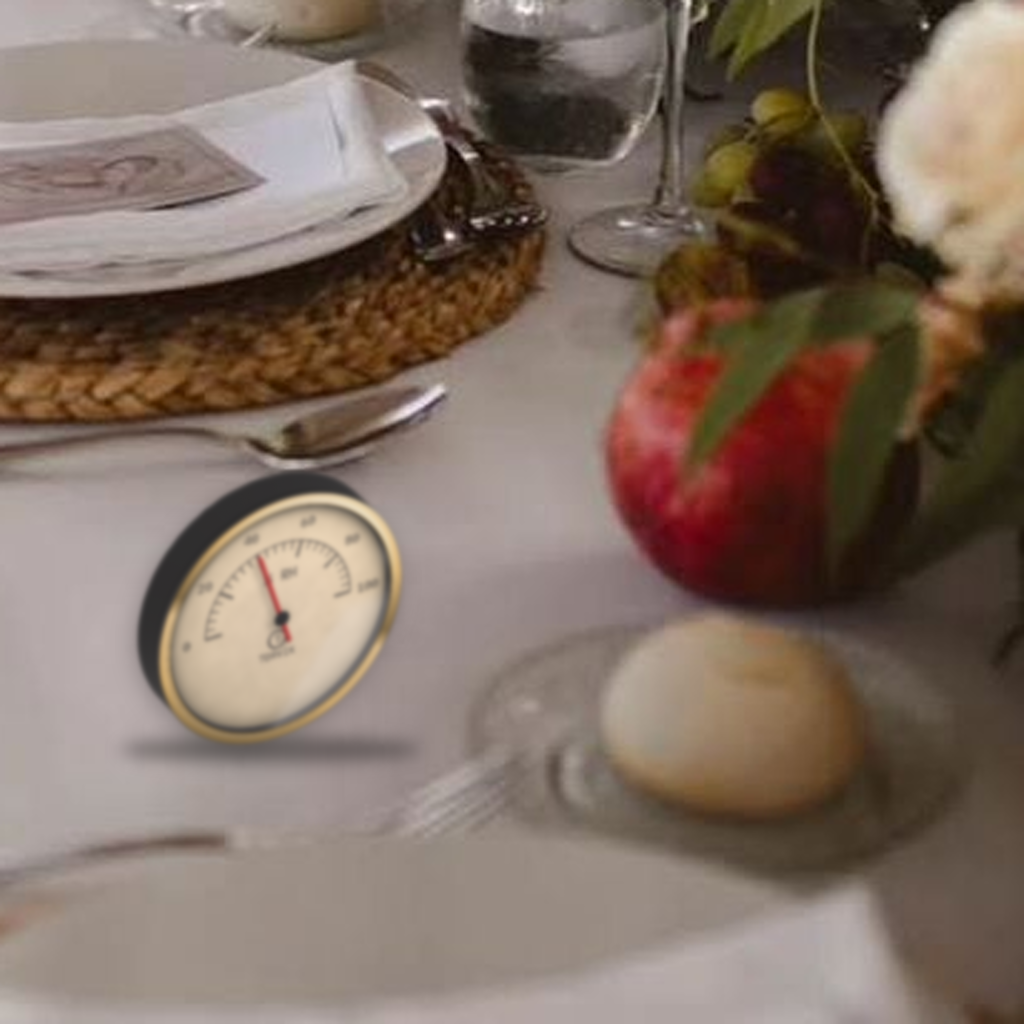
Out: 40%
